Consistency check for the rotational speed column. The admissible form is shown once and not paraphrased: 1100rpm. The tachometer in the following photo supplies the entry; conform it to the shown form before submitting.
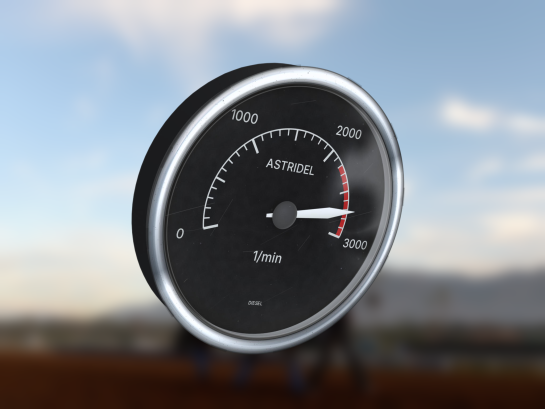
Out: 2700rpm
